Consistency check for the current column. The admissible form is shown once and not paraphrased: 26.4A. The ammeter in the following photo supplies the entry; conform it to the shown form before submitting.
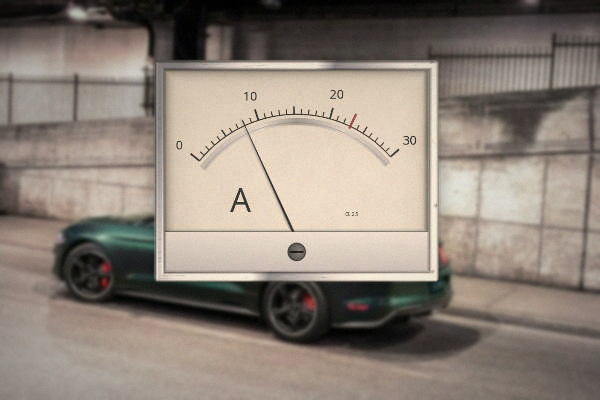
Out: 8A
